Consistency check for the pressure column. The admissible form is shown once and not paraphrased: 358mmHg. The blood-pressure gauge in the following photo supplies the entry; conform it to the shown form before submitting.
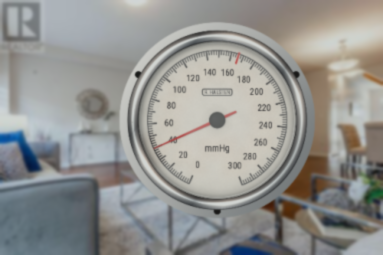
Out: 40mmHg
